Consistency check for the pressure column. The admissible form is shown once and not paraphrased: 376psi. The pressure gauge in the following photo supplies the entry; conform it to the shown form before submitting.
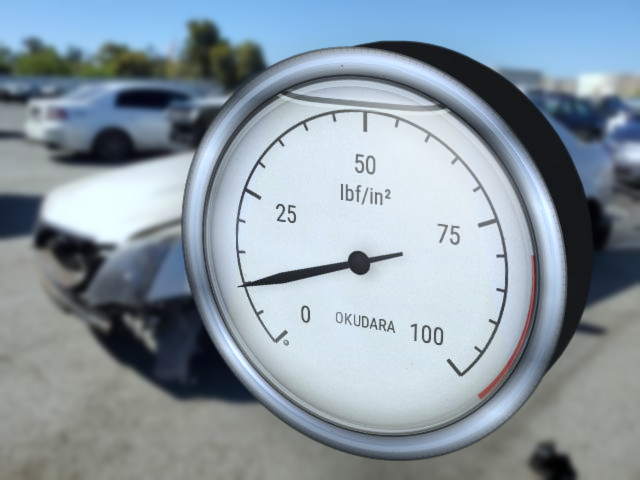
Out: 10psi
